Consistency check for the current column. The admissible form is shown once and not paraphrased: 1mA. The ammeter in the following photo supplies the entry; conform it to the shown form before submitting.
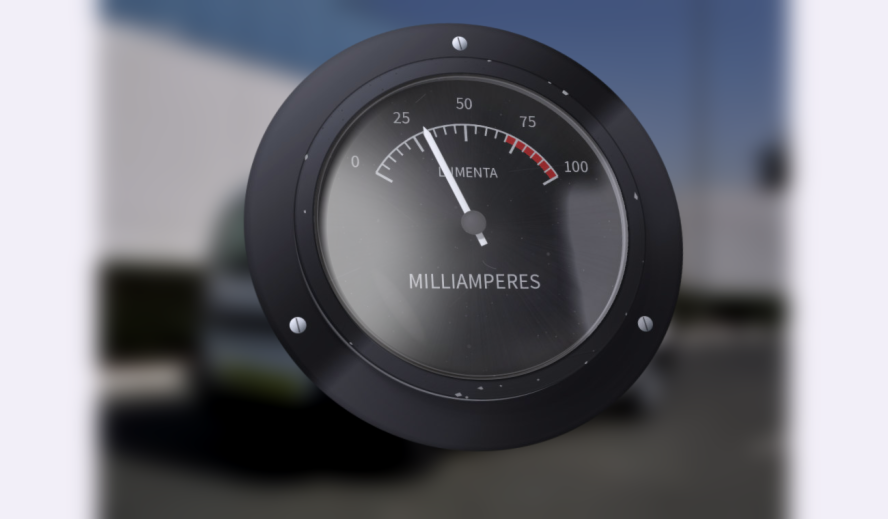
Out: 30mA
